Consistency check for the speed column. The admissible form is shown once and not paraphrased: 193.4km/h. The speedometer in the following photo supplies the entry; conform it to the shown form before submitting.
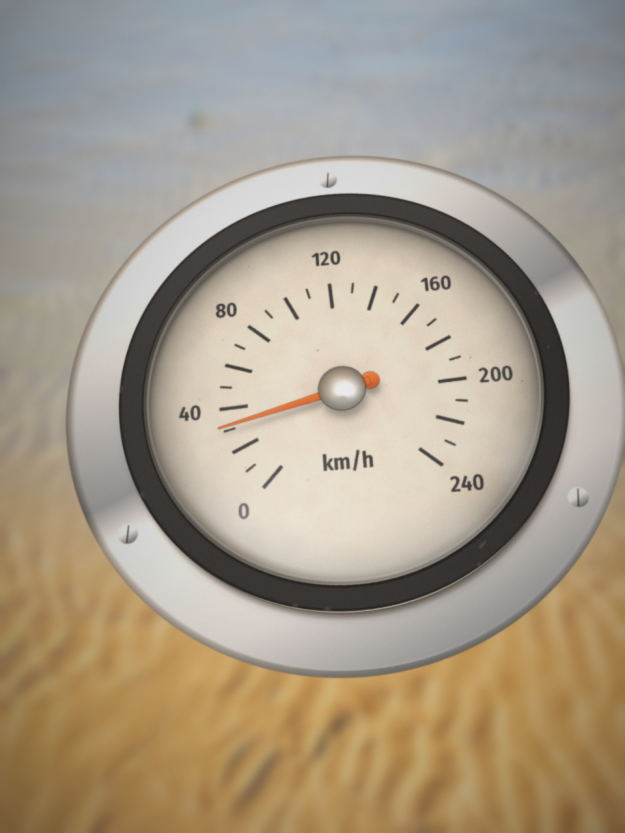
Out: 30km/h
